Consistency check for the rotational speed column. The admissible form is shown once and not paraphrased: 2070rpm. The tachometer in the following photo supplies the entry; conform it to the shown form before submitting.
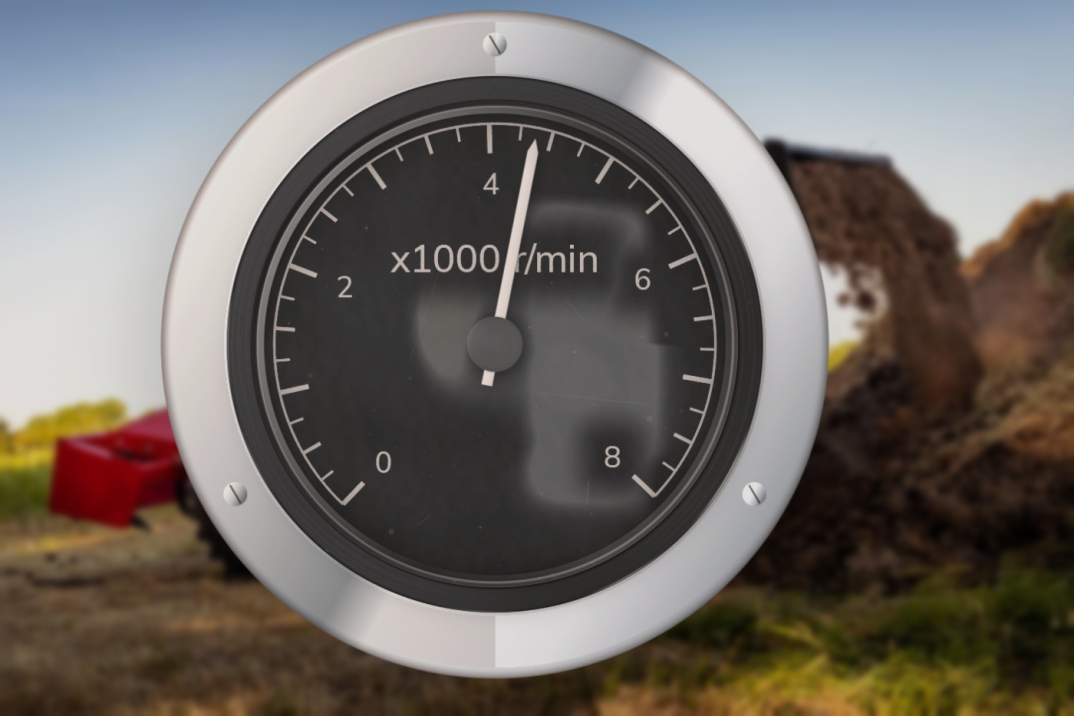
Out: 4375rpm
